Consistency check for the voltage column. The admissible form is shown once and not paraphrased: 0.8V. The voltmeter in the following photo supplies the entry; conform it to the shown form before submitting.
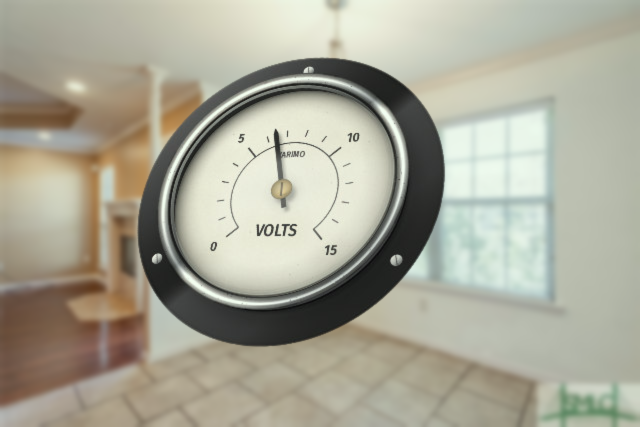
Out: 6.5V
